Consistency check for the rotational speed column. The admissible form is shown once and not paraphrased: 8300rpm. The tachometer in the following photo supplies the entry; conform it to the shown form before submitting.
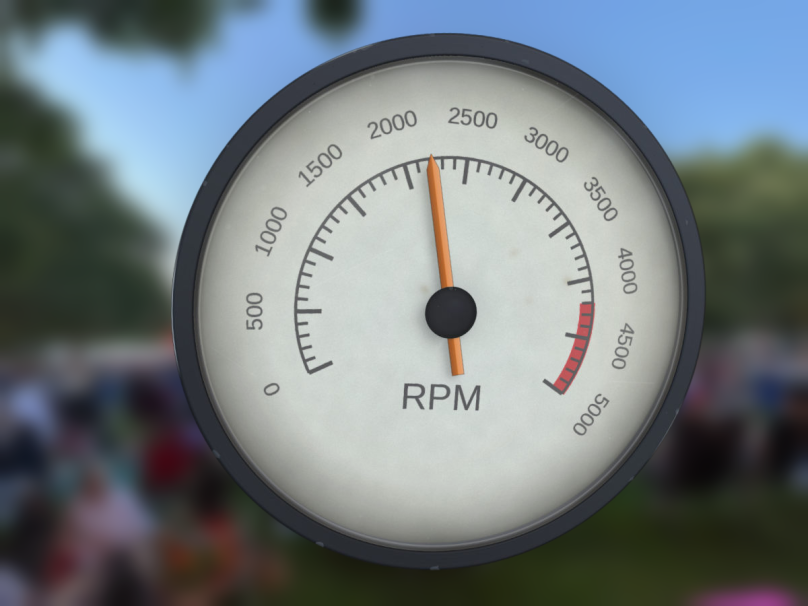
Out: 2200rpm
